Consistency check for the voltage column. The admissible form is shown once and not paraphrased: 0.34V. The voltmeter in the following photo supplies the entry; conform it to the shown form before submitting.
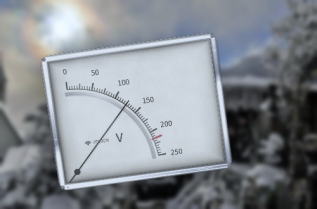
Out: 125V
